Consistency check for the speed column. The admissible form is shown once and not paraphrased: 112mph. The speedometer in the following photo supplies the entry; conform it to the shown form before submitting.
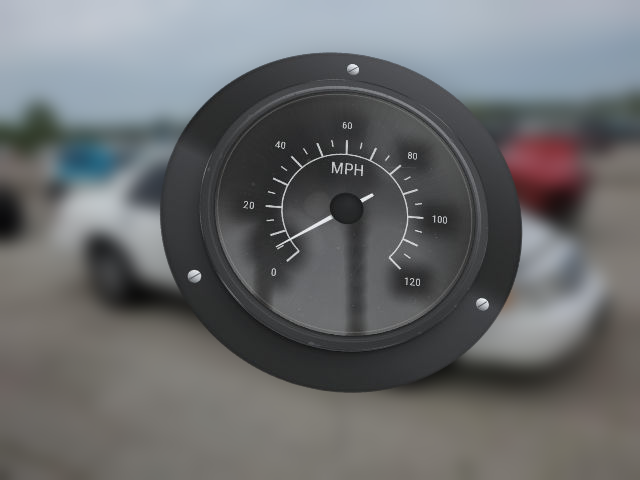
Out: 5mph
